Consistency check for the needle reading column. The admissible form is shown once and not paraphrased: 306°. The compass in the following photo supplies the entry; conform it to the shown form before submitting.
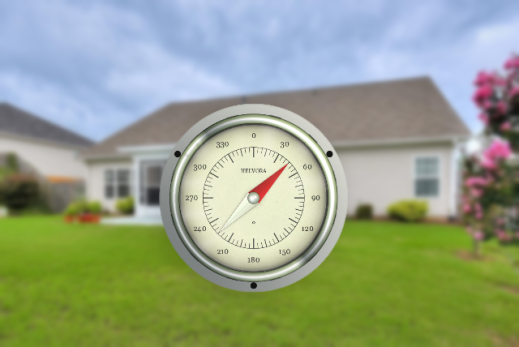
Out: 45°
